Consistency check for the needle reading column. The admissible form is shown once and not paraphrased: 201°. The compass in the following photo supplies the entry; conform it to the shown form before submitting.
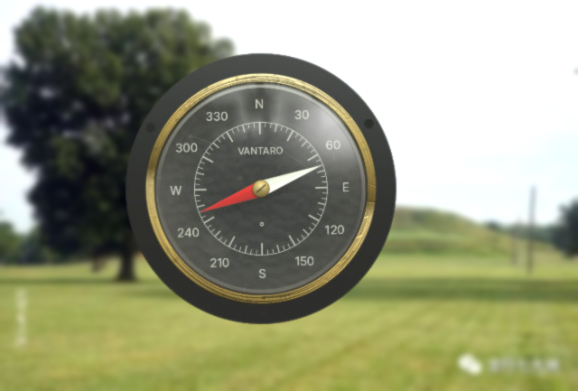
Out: 250°
